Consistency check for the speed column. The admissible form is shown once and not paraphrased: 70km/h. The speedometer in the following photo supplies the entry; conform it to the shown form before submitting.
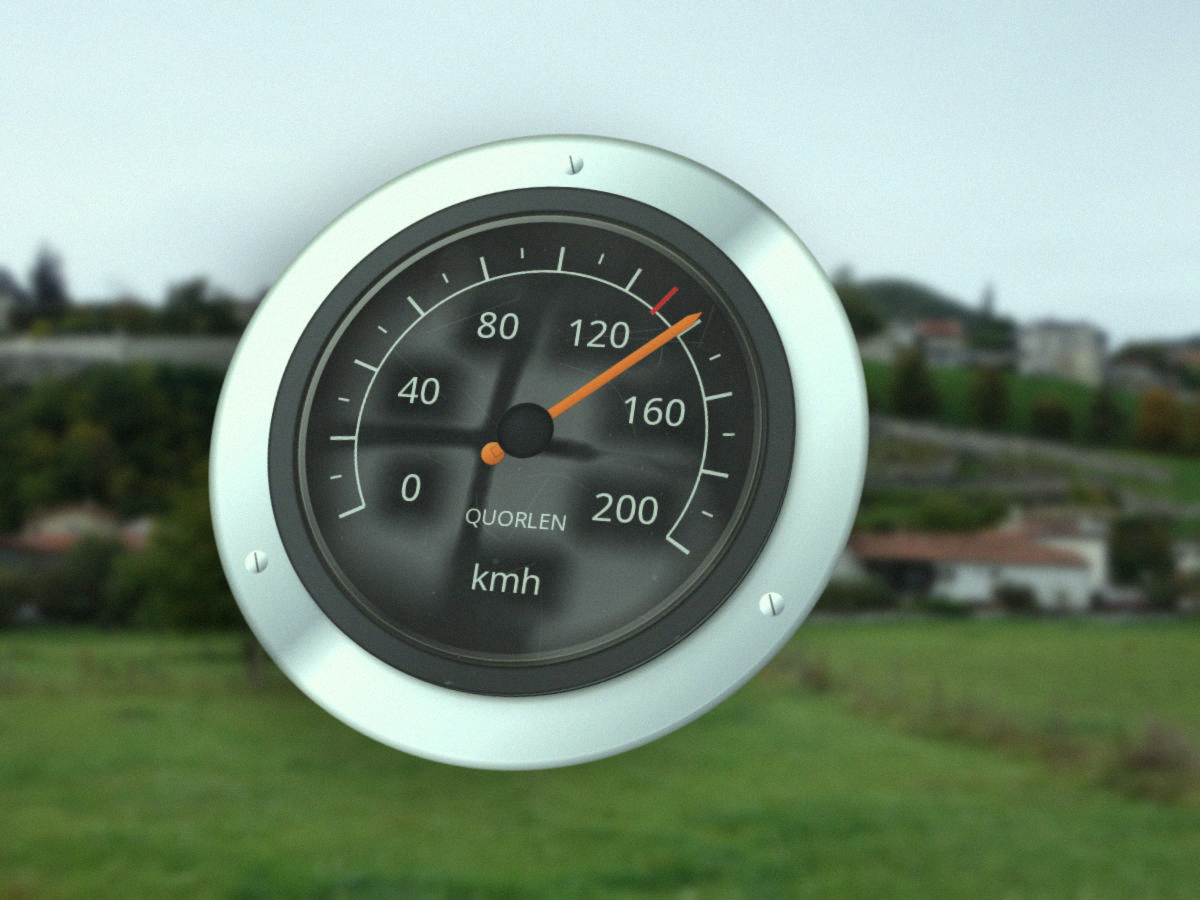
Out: 140km/h
